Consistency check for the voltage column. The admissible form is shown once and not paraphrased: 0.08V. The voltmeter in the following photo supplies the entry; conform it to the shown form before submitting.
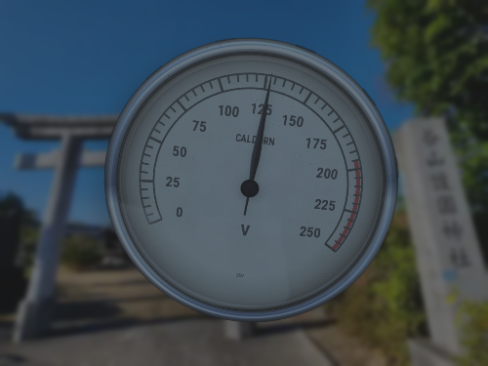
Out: 127.5V
